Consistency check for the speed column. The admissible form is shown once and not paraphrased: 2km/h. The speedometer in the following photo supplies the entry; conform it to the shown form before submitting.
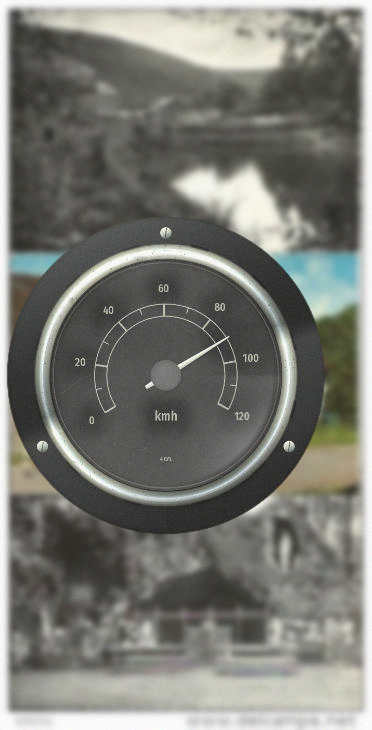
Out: 90km/h
